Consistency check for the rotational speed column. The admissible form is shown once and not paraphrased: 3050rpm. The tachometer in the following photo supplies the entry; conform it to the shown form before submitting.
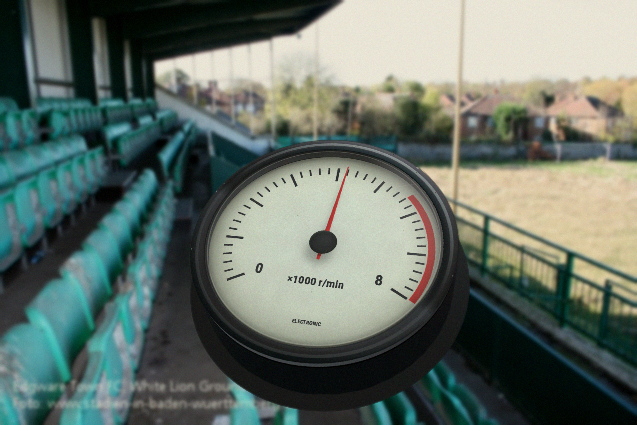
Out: 4200rpm
